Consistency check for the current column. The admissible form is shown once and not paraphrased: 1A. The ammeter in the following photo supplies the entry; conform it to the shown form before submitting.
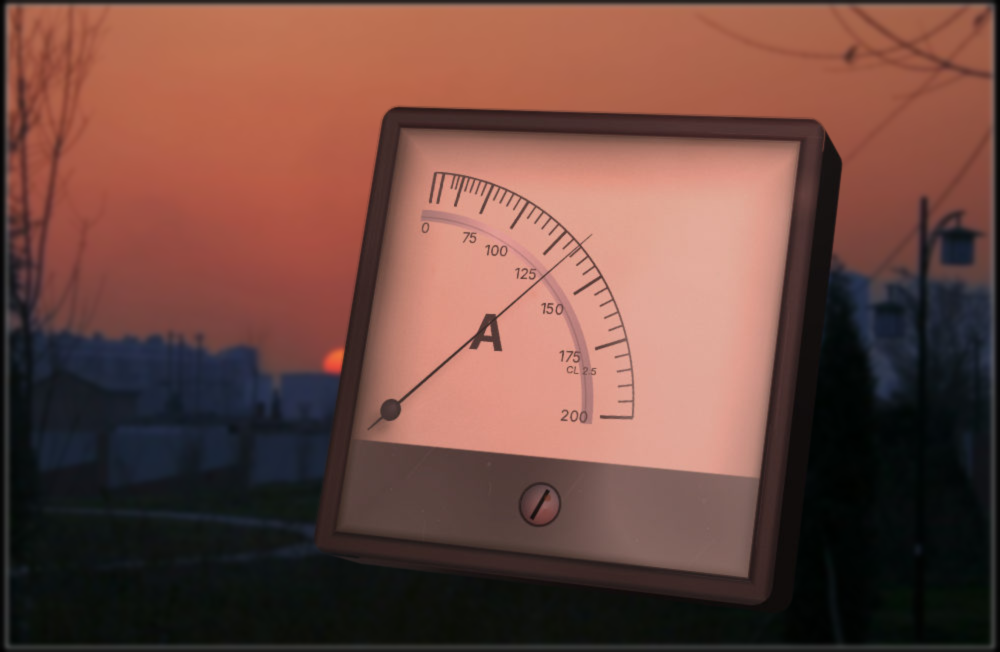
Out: 135A
